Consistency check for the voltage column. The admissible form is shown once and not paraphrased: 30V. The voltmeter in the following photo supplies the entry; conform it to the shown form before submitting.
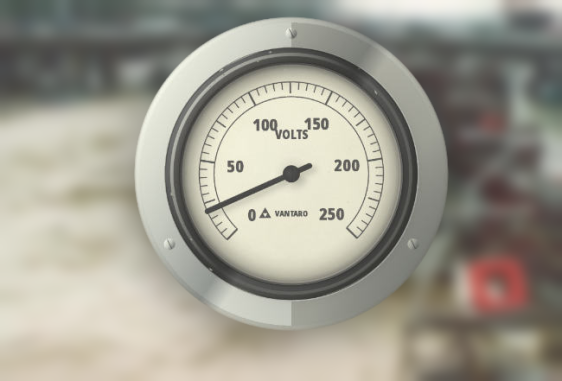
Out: 20V
